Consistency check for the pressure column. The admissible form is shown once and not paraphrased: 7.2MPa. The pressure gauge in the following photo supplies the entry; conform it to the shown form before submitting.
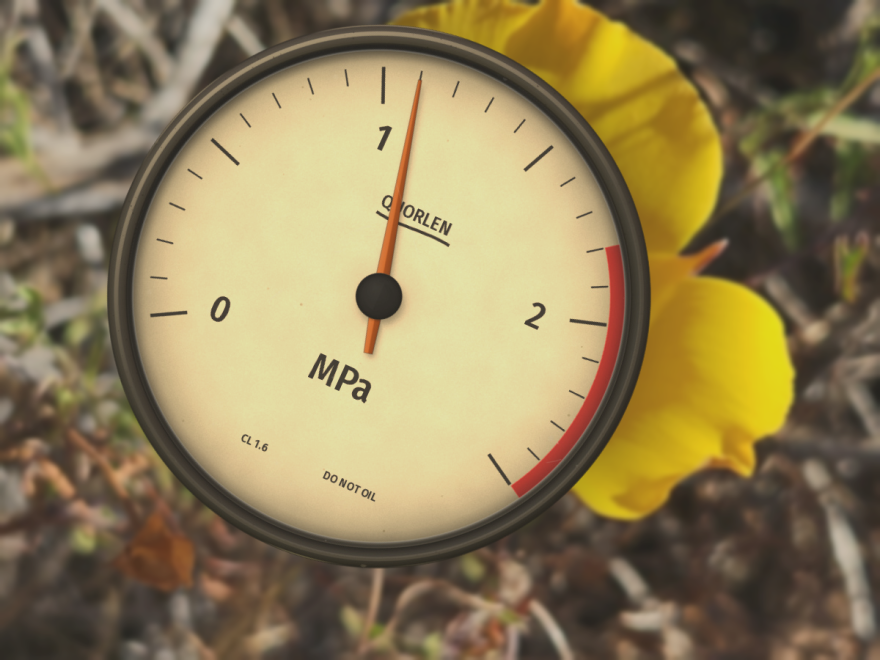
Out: 1.1MPa
